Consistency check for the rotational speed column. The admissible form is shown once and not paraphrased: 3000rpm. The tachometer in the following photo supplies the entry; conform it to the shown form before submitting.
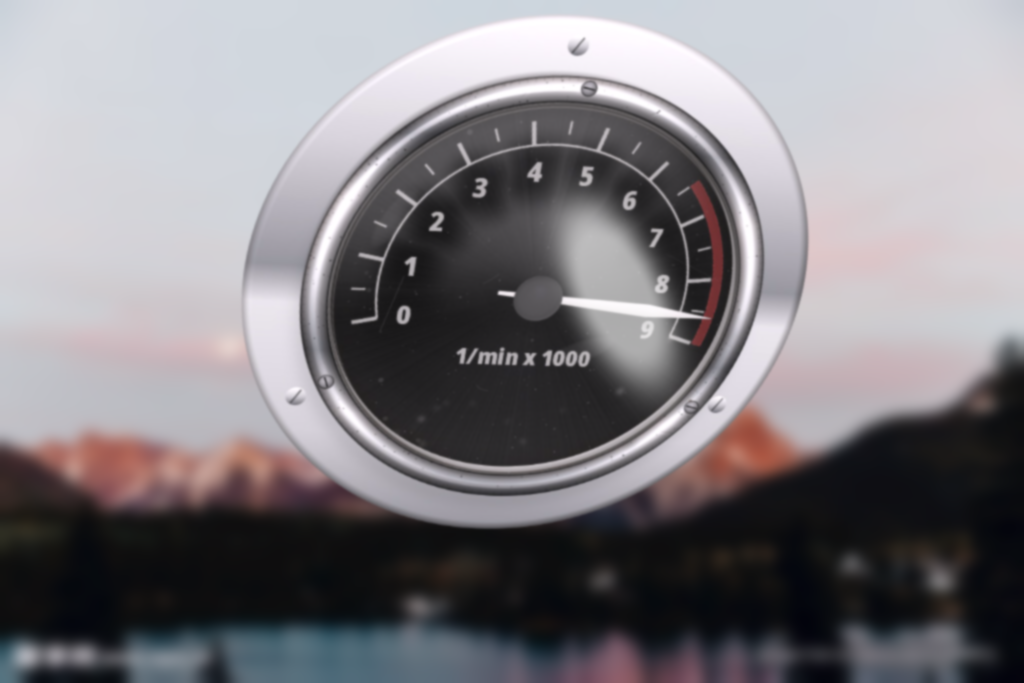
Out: 8500rpm
